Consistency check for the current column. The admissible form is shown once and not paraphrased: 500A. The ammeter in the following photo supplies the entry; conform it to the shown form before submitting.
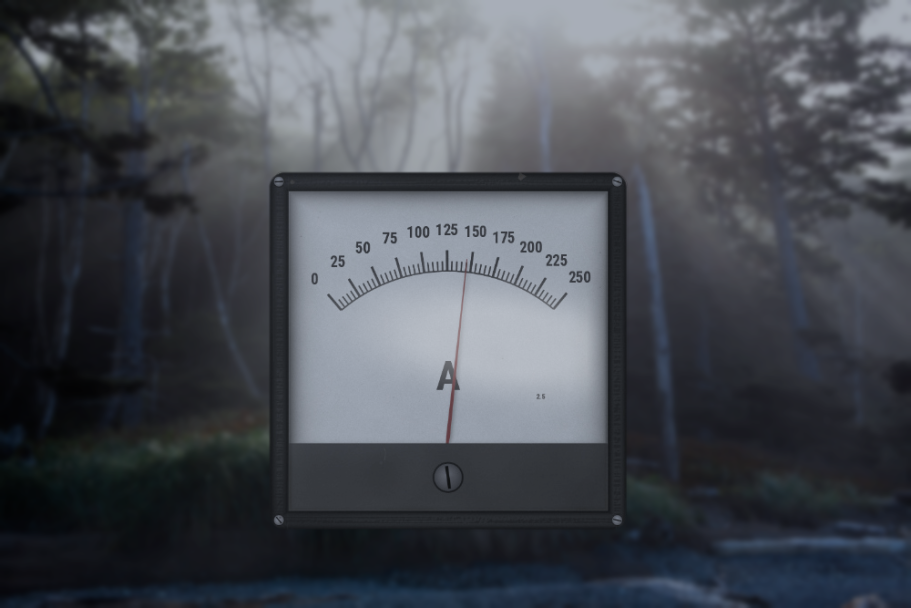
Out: 145A
